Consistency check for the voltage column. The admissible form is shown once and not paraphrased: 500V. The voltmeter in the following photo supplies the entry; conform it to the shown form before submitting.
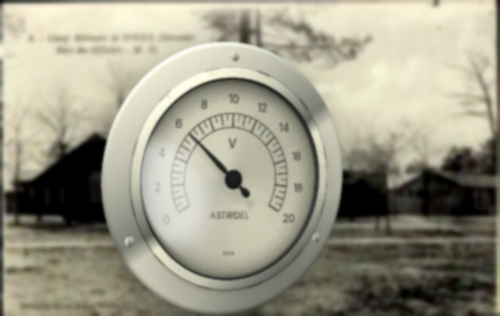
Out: 6V
